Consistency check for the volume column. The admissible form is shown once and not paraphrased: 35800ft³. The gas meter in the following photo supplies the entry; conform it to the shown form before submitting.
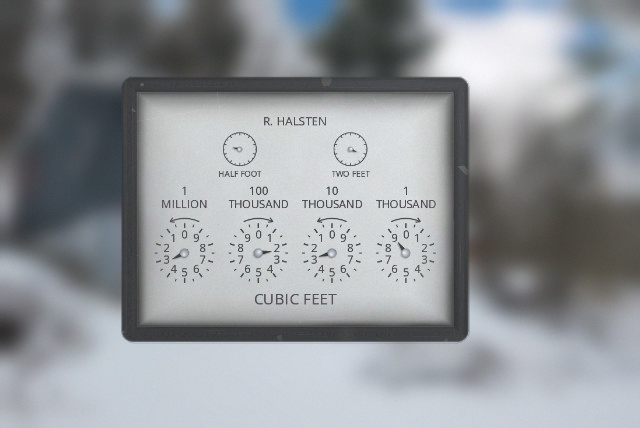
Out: 322900ft³
